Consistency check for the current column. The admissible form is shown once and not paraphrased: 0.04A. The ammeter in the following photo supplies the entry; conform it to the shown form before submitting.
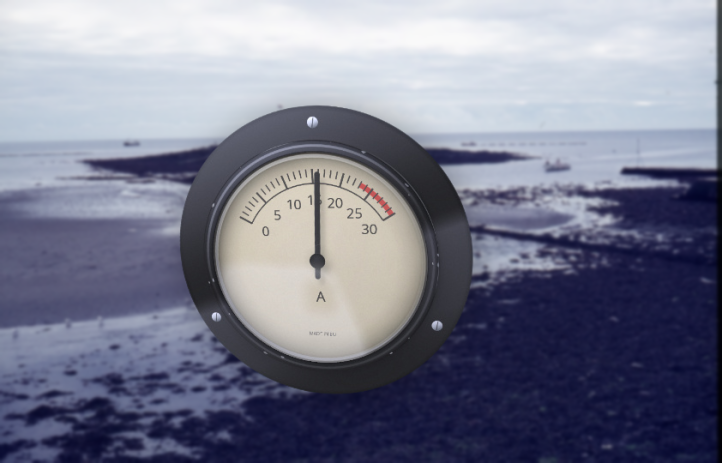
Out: 16A
